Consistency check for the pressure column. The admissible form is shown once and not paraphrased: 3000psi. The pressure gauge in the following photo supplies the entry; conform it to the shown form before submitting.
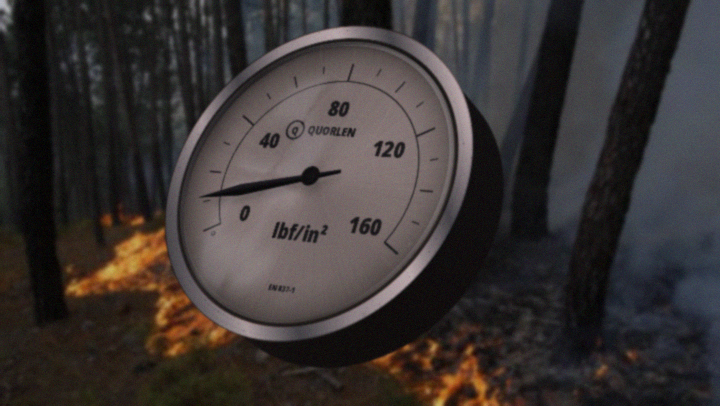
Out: 10psi
